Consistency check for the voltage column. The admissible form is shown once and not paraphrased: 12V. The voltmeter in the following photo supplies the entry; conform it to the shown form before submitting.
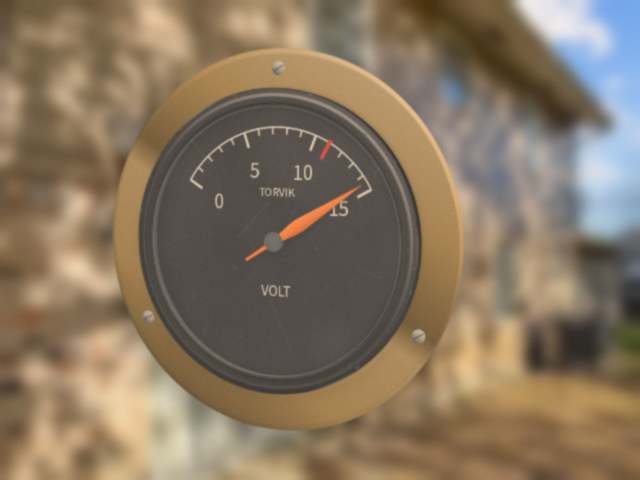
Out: 14.5V
